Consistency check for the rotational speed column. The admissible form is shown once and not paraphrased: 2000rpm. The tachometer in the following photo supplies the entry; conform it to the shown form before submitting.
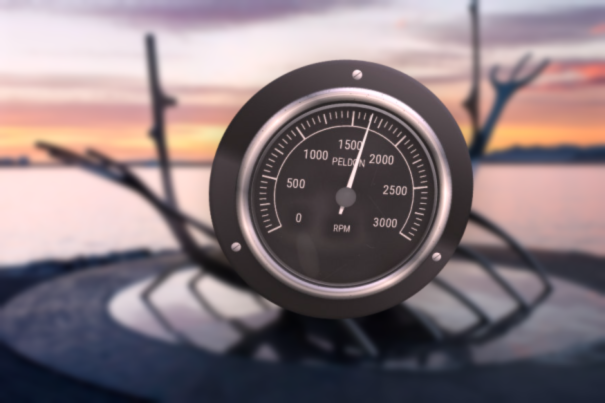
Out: 1650rpm
